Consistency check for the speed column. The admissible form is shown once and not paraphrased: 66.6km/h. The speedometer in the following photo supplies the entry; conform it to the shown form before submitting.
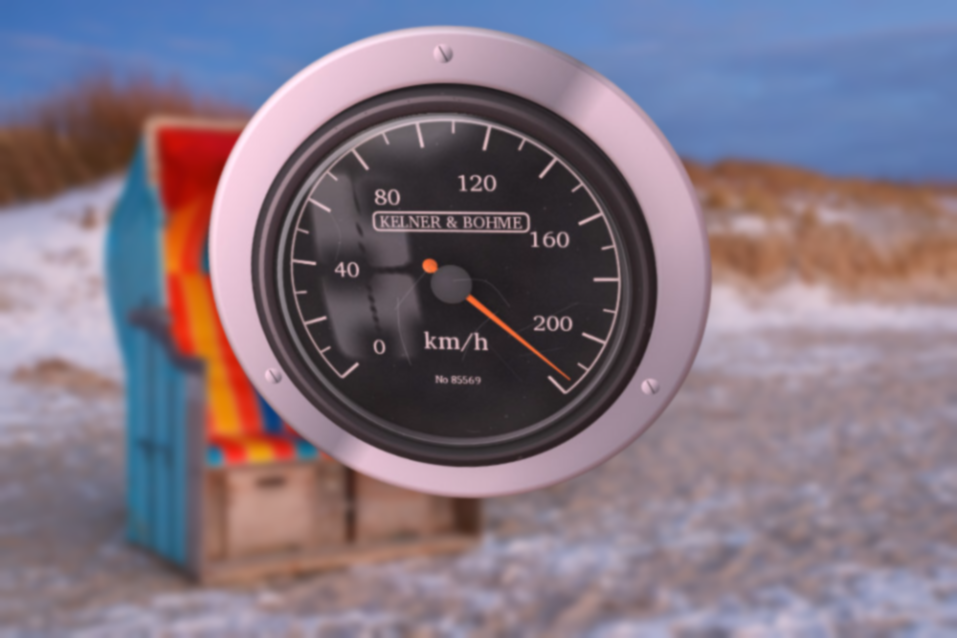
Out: 215km/h
